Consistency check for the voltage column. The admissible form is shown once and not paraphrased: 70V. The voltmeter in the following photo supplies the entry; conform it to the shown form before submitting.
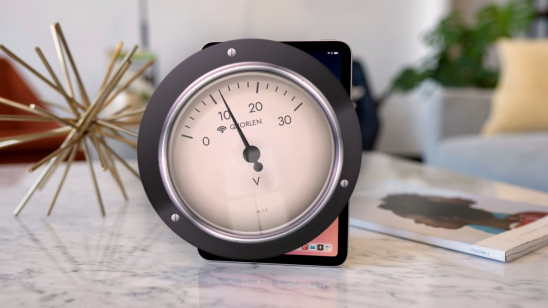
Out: 12V
